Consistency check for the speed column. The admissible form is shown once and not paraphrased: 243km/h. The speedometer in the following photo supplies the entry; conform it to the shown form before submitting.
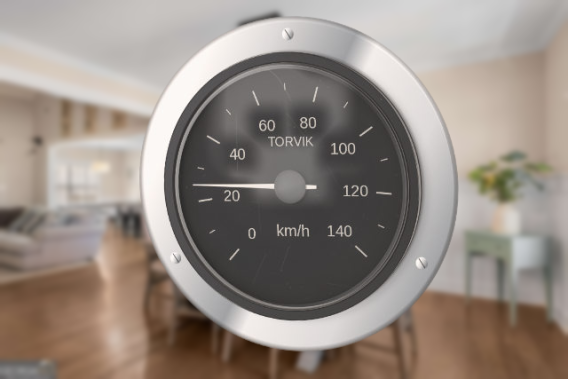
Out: 25km/h
